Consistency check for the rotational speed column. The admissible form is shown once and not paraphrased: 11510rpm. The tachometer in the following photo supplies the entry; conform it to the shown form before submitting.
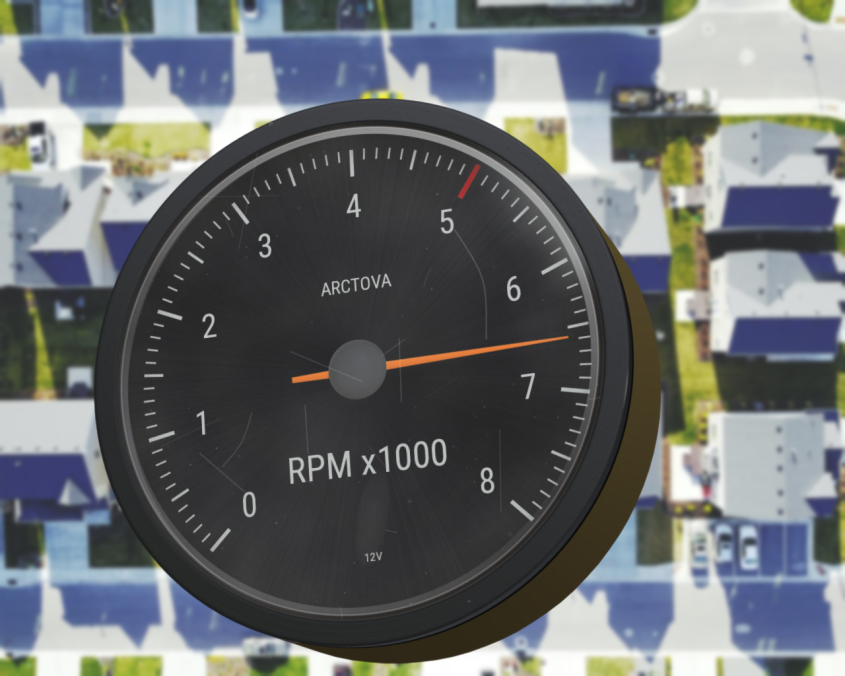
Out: 6600rpm
